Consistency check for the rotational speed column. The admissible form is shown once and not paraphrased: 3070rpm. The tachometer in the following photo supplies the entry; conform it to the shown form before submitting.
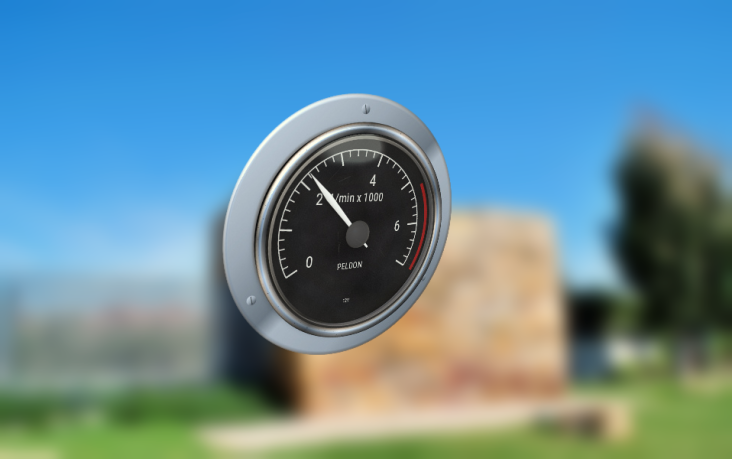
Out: 2200rpm
